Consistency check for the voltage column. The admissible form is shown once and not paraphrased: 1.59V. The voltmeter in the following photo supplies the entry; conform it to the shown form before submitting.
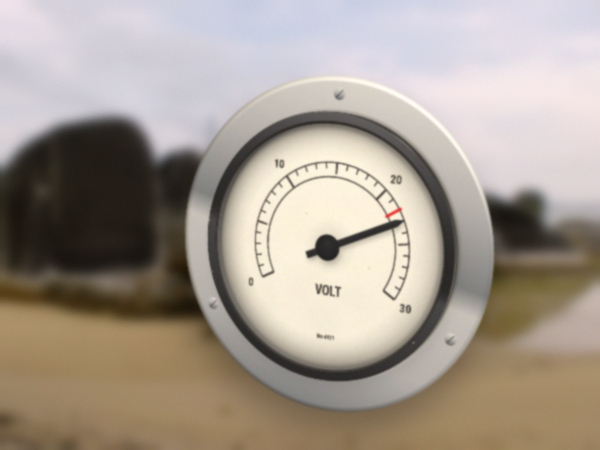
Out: 23V
